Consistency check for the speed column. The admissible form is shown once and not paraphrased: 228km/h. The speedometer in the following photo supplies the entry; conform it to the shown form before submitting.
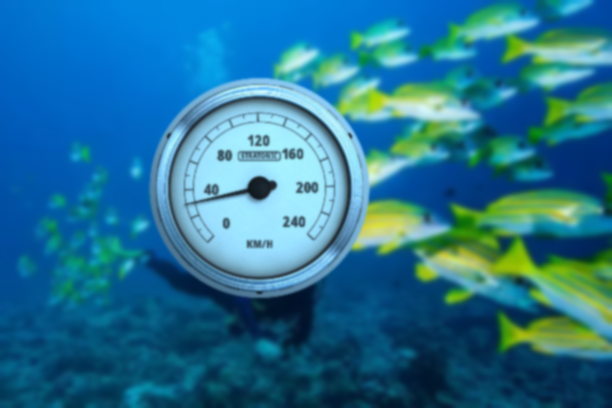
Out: 30km/h
